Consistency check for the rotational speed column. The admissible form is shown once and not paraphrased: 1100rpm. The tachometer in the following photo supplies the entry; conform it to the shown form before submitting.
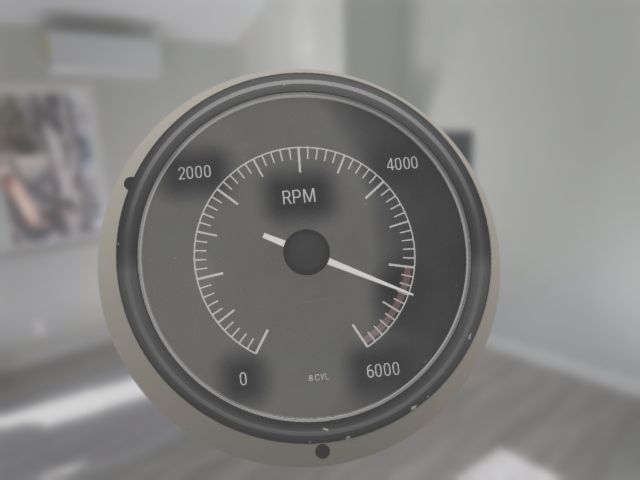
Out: 5300rpm
